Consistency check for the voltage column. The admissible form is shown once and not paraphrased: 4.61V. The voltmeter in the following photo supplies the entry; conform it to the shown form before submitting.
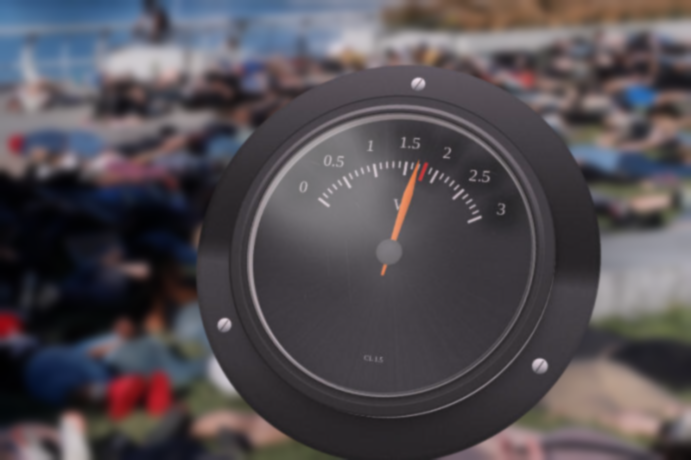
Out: 1.7V
